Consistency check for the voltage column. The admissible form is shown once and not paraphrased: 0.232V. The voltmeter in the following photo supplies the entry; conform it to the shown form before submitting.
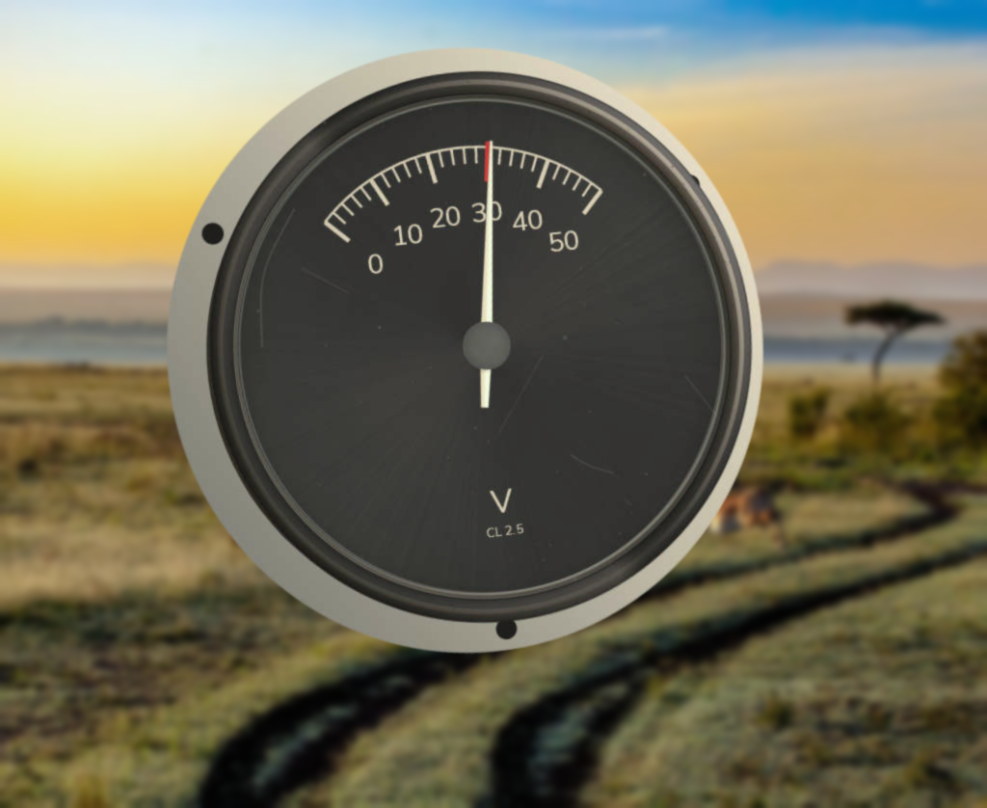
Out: 30V
